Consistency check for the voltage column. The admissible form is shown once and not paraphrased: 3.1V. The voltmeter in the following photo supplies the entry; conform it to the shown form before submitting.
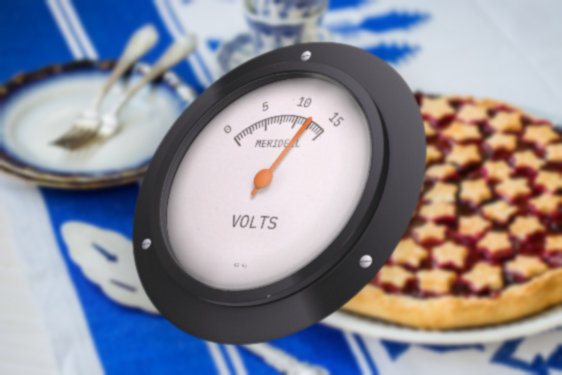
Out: 12.5V
